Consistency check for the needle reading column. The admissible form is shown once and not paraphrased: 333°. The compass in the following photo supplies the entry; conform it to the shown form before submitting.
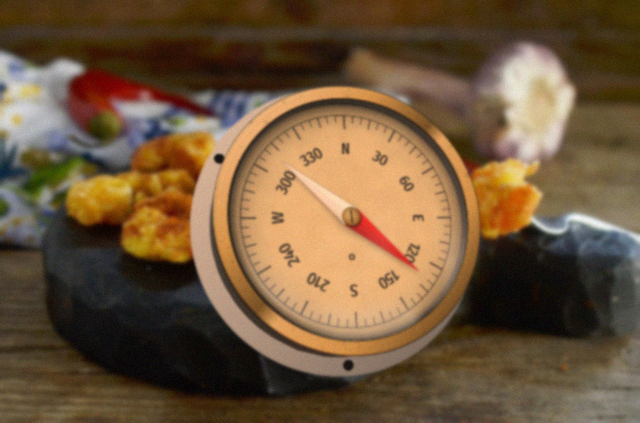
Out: 130°
